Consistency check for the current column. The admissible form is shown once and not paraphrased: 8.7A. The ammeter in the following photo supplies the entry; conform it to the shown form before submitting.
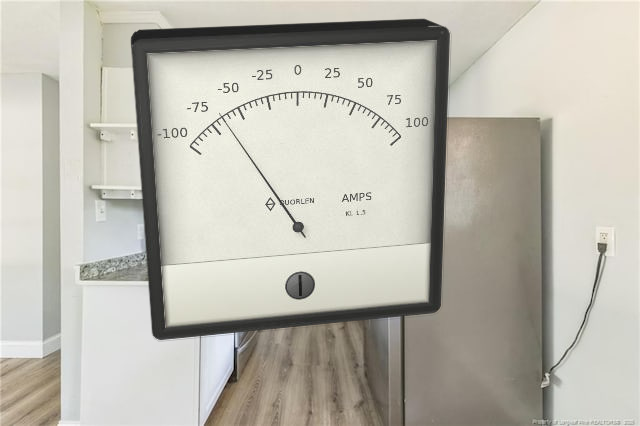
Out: -65A
